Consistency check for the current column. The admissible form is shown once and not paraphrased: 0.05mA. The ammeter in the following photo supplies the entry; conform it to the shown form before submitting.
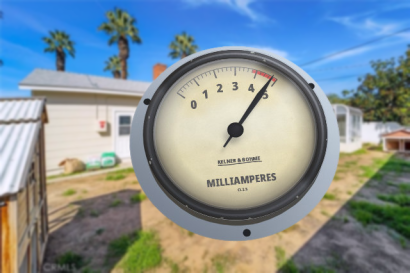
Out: 4.8mA
